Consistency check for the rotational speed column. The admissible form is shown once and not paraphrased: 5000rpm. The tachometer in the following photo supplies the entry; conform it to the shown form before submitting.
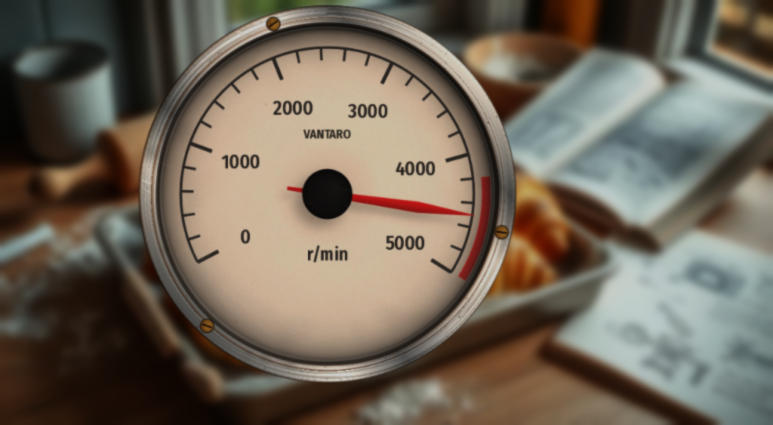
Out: 4500rpm
